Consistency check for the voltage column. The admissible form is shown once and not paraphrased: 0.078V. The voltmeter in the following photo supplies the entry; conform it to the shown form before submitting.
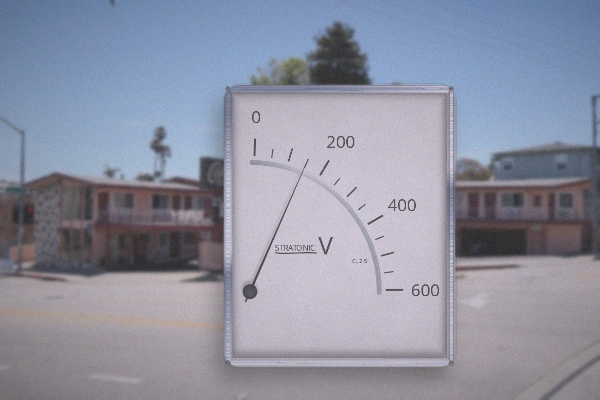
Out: 150V
